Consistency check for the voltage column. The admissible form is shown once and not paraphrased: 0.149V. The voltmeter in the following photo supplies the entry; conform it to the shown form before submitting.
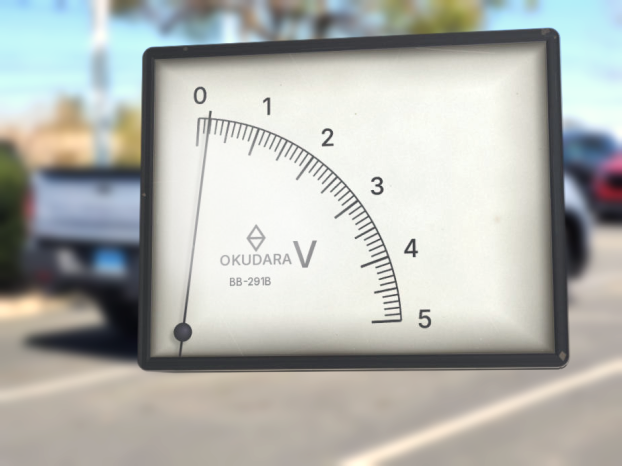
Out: 0.2V
